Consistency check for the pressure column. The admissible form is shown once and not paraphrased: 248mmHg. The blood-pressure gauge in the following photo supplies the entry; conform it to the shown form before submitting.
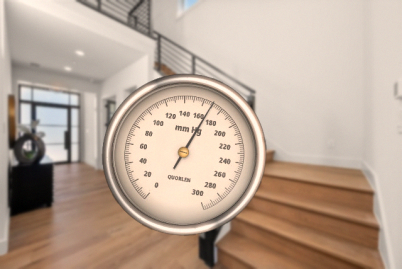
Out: 170mmHg
